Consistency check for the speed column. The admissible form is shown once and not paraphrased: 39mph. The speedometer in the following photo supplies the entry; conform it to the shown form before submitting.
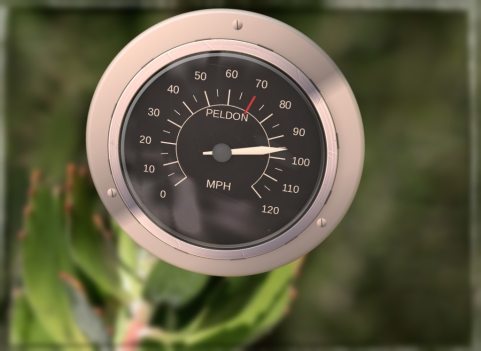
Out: 95mph
